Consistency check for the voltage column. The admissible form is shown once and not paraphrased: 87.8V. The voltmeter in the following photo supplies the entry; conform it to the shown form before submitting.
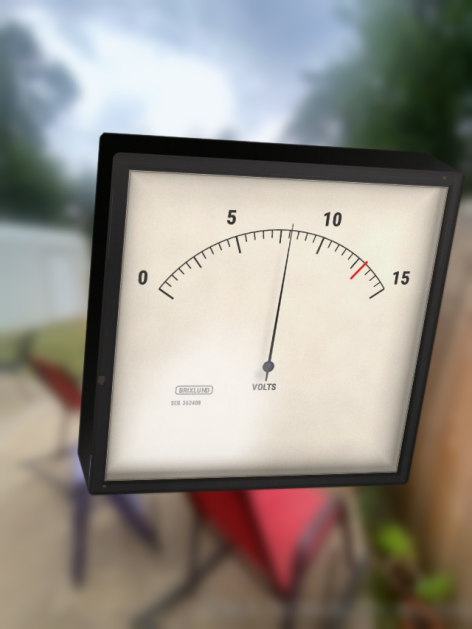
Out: 8V
